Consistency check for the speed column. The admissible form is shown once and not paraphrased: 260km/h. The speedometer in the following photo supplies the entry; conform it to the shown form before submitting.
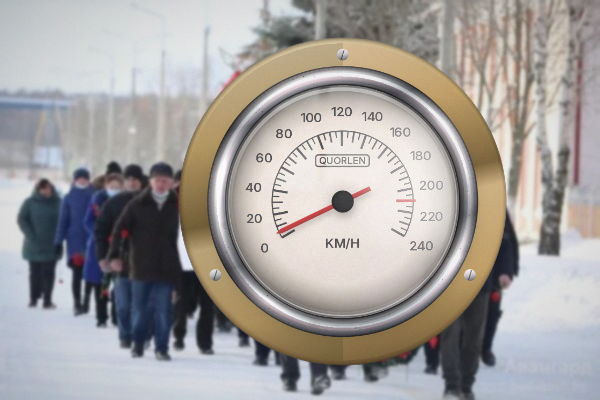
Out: 5km/h
